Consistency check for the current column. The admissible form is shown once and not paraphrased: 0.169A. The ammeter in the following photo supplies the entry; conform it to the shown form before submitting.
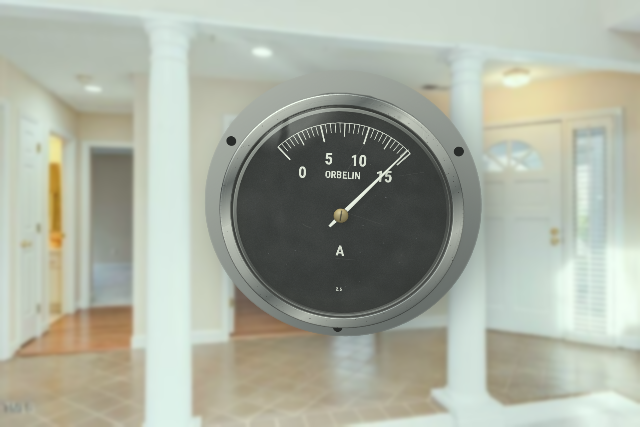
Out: 14.5A
